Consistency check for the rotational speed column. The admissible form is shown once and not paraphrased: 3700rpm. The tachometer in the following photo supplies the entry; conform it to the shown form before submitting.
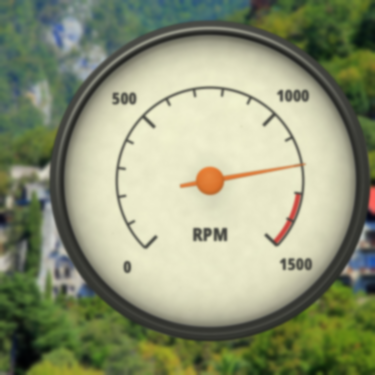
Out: 1200rpm
